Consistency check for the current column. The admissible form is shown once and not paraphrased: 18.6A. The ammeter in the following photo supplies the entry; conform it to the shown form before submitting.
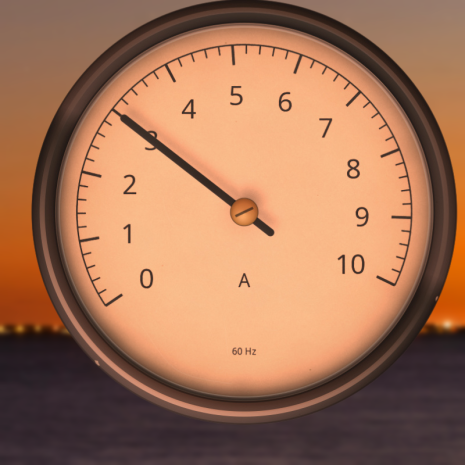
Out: 3A
